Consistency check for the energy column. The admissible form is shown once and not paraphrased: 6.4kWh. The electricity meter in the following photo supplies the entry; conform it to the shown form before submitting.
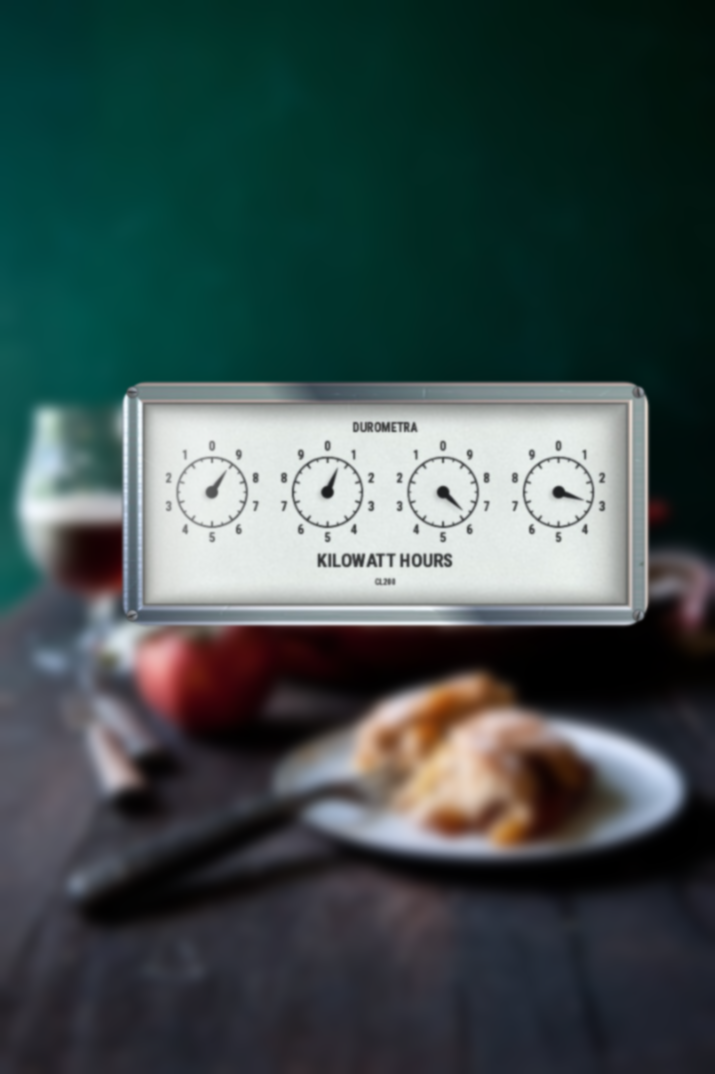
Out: 9063kWh
